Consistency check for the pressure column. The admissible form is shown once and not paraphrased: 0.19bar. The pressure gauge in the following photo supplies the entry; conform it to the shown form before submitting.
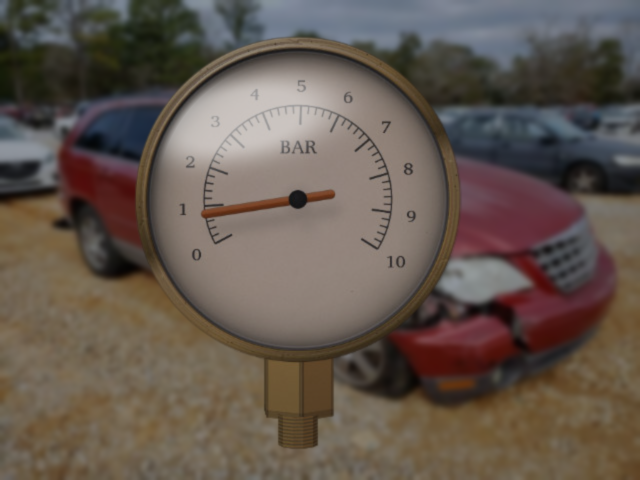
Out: 0.8bar
